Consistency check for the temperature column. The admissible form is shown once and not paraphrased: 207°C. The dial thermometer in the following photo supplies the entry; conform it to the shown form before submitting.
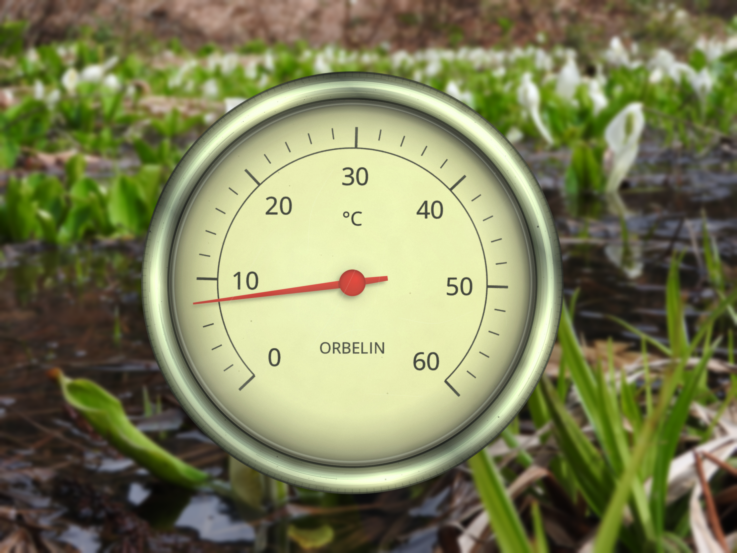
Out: 8°C
